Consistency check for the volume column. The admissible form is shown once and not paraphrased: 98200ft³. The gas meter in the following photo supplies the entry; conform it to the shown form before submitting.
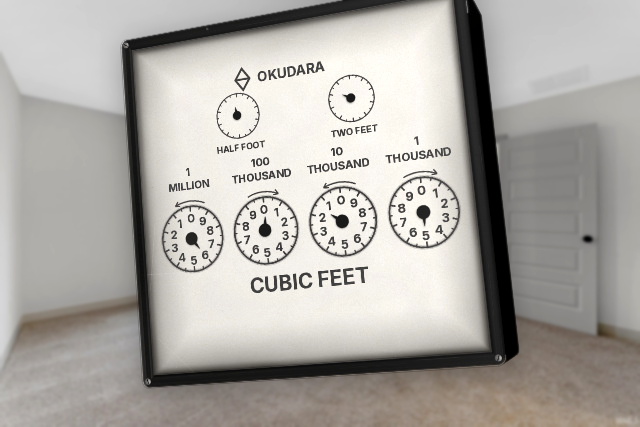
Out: 601500ft³
